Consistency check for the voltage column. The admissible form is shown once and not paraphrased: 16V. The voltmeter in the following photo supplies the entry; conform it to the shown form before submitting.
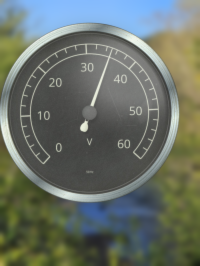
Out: 35V
